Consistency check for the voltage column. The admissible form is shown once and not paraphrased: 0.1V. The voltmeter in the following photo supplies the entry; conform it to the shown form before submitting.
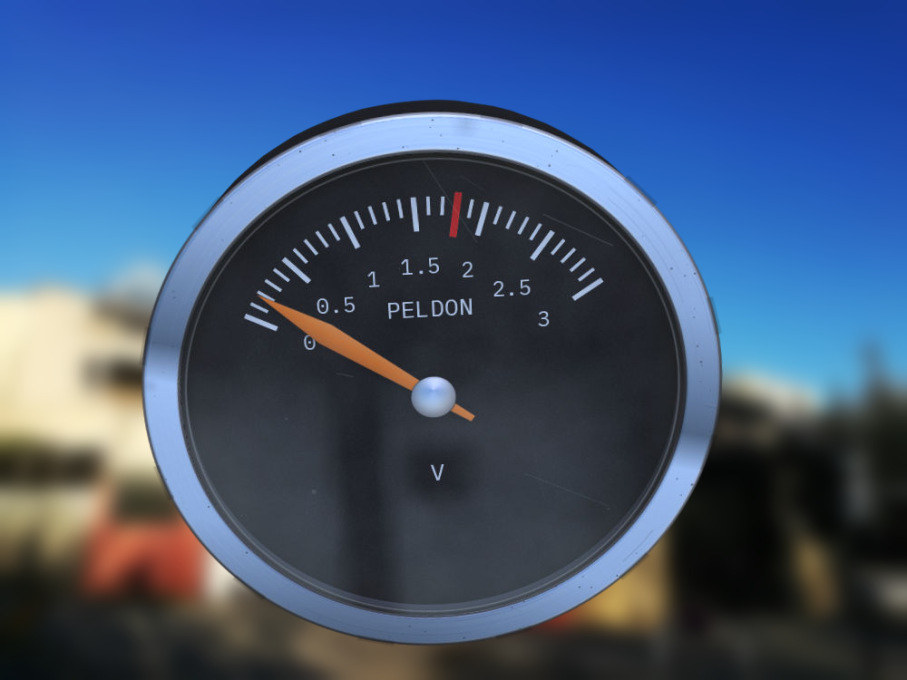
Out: 0.2V
